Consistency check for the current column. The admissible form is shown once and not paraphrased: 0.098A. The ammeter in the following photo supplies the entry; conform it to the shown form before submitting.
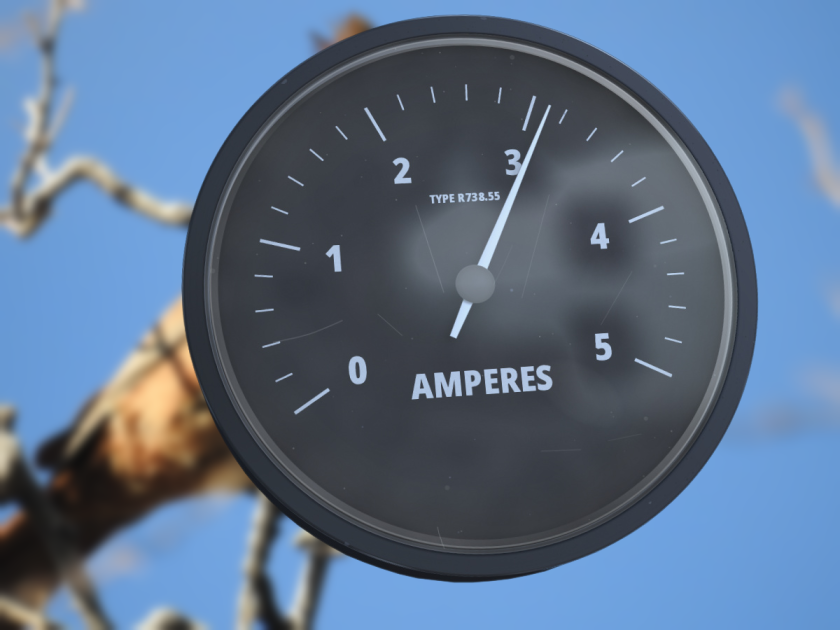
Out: 3.1A
